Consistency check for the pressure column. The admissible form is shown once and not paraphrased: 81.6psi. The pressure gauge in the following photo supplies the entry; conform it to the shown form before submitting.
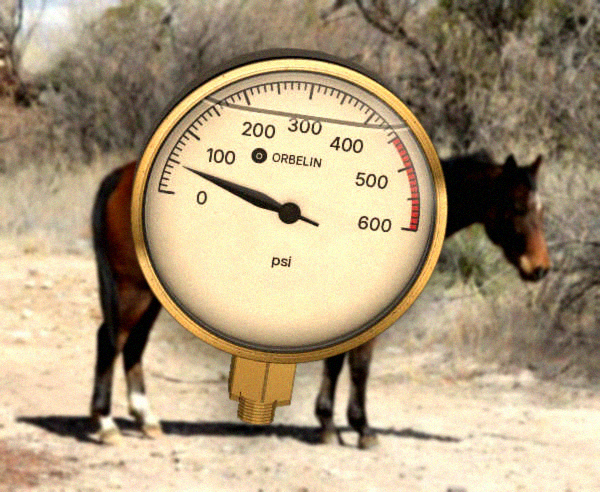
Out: 50psi
